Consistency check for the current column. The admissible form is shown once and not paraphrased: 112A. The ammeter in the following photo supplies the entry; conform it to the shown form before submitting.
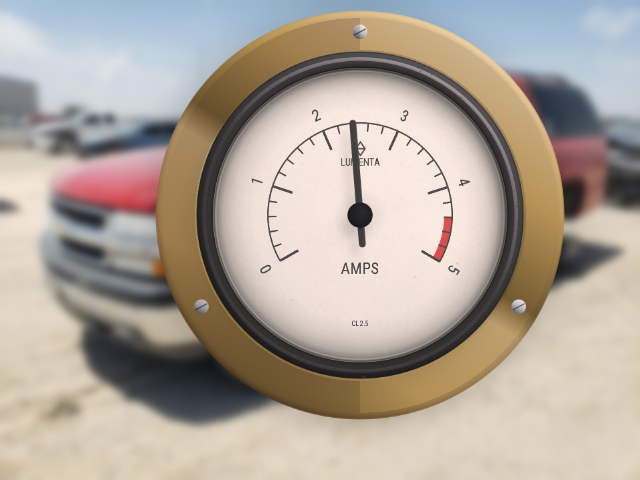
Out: 2.4A
